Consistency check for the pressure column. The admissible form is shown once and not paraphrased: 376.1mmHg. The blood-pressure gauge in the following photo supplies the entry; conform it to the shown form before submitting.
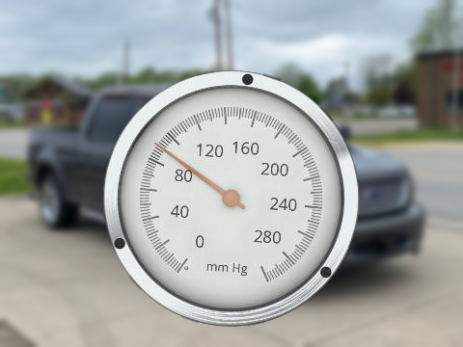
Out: 90mmHg
